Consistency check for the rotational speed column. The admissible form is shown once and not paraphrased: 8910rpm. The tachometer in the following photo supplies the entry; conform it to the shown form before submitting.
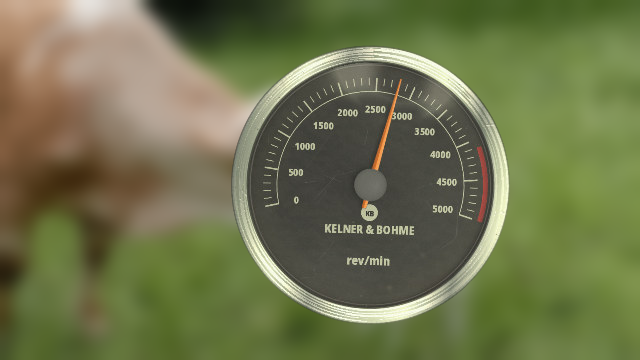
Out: 2800rpm
